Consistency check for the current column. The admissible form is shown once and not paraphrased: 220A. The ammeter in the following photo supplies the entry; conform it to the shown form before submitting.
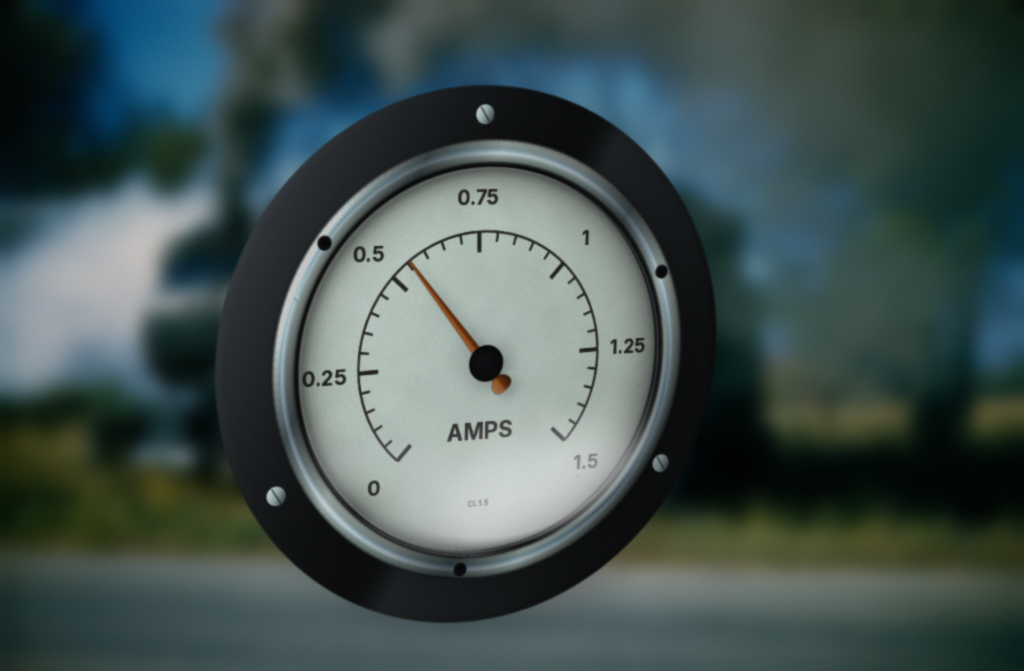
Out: 0.55A
